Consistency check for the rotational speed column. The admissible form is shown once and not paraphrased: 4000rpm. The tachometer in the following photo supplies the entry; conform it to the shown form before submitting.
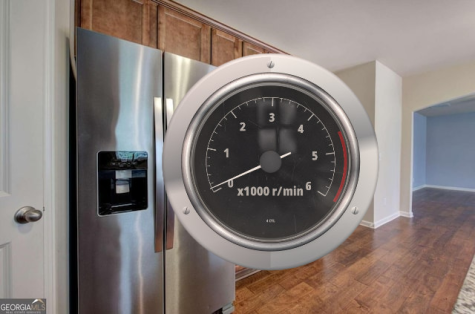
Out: 100rpm
